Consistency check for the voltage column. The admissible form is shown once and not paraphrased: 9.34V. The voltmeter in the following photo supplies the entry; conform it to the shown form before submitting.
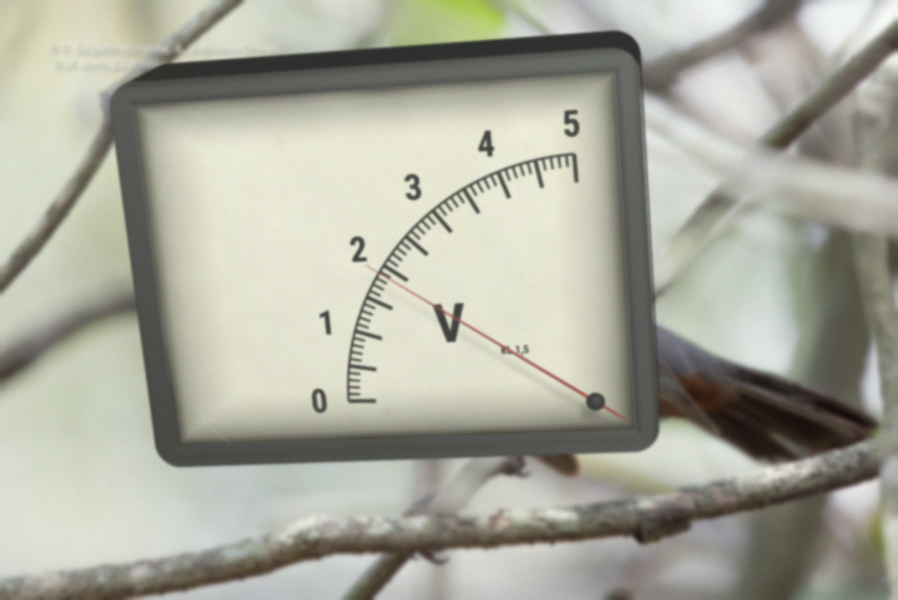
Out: 1.9V
